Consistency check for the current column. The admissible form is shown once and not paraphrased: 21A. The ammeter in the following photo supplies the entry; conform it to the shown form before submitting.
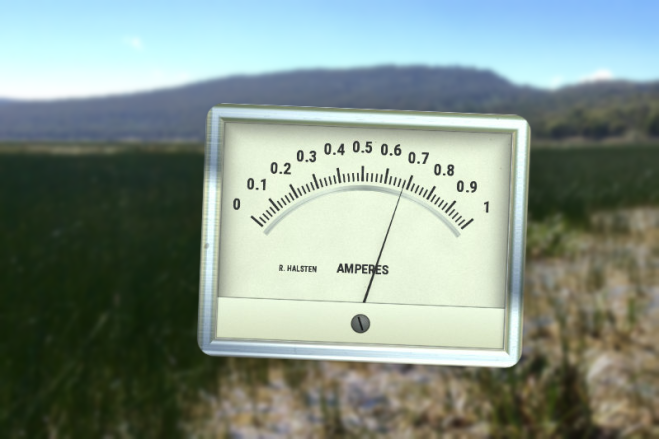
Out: 0.68A
